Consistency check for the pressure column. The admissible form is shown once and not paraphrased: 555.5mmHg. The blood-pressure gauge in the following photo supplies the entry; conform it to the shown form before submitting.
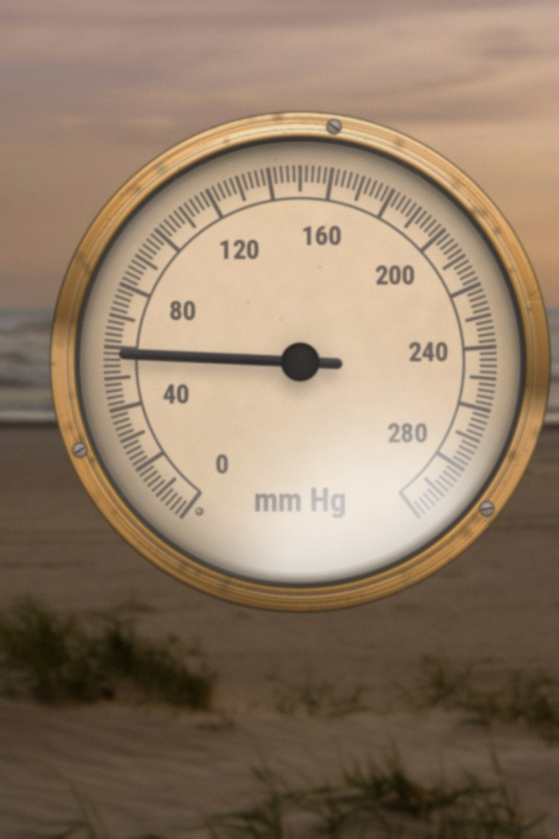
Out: 58mmHg
